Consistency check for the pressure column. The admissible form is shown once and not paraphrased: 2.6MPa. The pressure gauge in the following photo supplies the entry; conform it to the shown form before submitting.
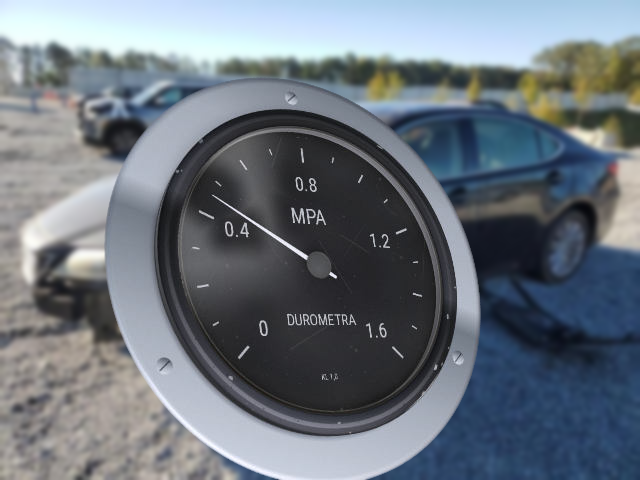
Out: 0.45MPa
